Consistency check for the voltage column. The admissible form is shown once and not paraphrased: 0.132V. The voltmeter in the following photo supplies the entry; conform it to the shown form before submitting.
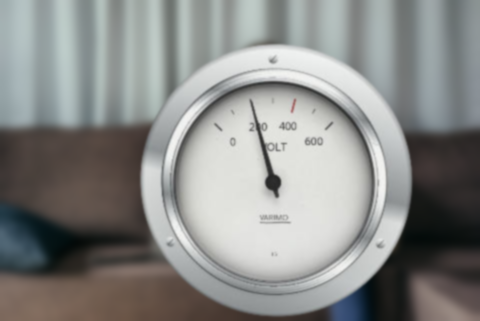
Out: 200V
